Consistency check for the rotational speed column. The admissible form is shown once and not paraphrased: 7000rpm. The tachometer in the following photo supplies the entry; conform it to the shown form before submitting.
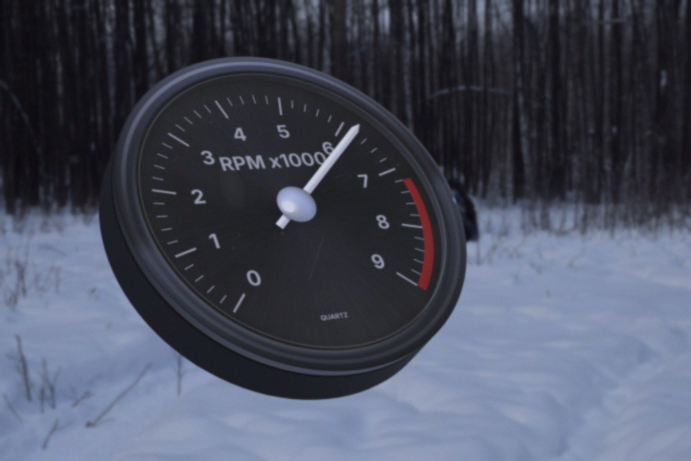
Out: 6200rpm
